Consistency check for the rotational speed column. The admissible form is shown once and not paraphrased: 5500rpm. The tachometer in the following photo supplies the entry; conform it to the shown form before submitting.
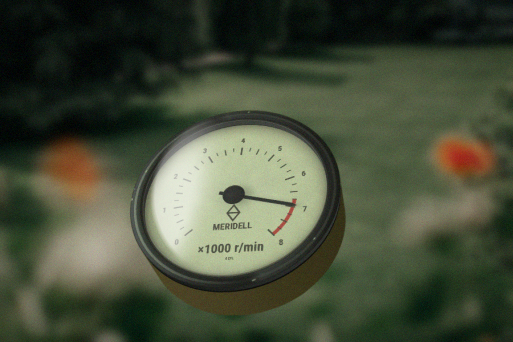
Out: 7000rpm
